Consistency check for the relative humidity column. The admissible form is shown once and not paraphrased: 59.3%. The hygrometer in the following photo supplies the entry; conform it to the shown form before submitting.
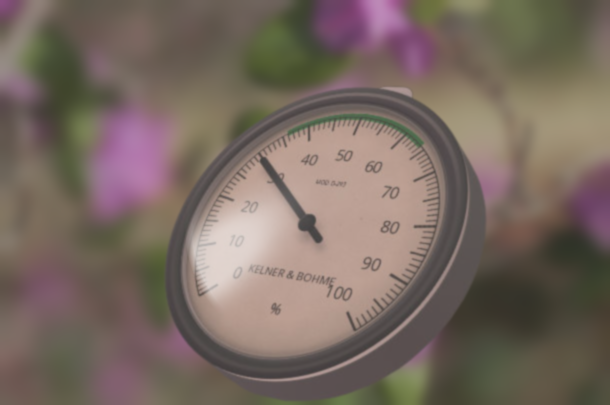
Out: 30%
